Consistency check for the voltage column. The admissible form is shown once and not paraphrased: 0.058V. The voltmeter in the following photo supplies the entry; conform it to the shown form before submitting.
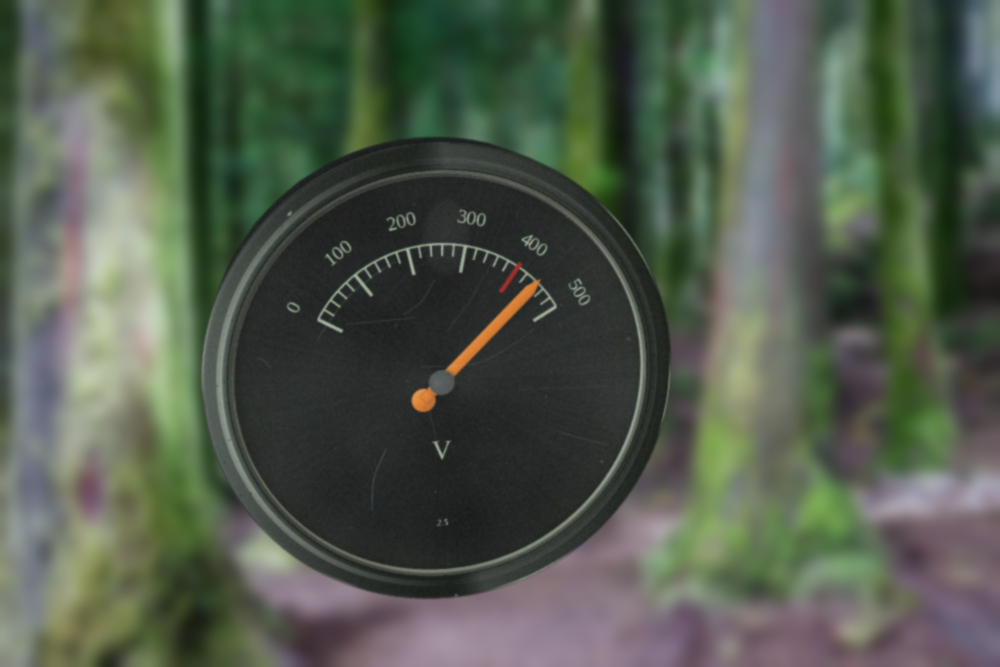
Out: 440V
